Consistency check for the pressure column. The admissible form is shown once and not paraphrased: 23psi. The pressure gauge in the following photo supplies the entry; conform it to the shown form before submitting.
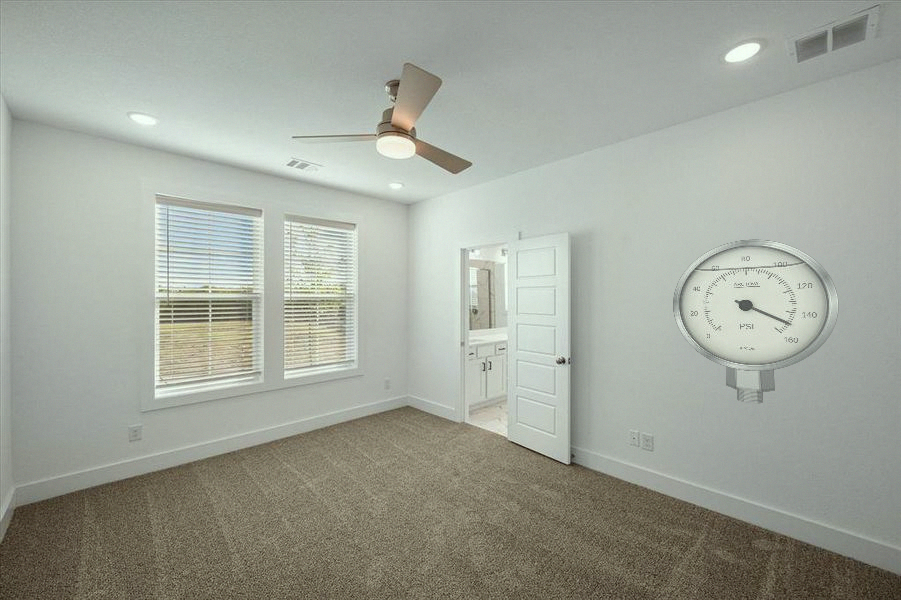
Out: 150psi
